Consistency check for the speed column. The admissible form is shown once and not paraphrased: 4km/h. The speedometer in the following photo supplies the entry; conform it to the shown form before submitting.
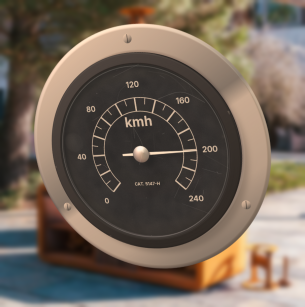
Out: 200km/h
